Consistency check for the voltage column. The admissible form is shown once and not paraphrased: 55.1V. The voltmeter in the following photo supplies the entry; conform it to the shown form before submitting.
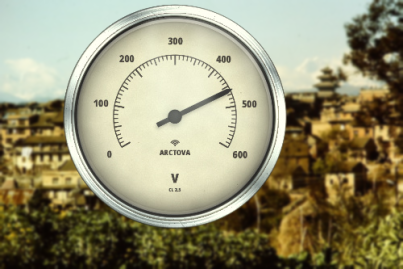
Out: 460V
